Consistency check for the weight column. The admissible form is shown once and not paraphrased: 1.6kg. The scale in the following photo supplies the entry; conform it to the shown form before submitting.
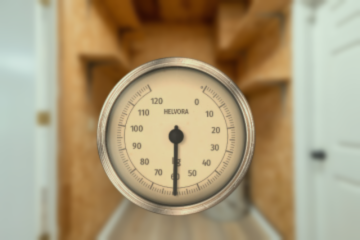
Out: 60kg
